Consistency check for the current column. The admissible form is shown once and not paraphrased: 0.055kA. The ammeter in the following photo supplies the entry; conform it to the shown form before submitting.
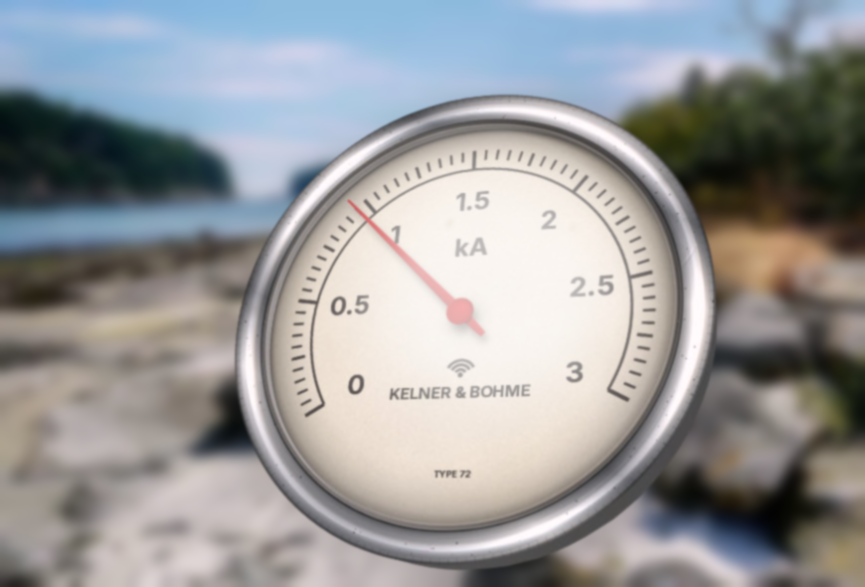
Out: 0.95kA
